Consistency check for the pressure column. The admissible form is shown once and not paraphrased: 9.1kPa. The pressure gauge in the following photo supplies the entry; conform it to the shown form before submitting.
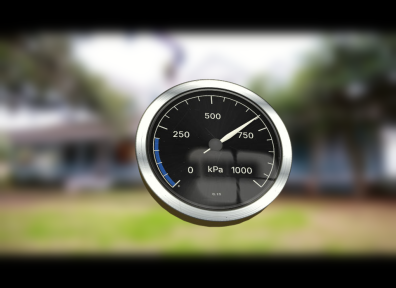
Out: 700kPa
